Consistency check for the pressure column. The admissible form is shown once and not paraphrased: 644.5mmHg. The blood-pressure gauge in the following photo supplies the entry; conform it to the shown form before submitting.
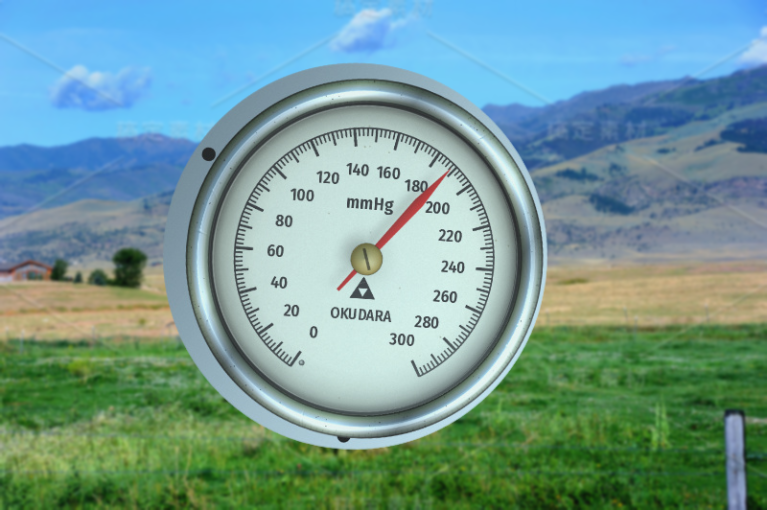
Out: 188mmHg
